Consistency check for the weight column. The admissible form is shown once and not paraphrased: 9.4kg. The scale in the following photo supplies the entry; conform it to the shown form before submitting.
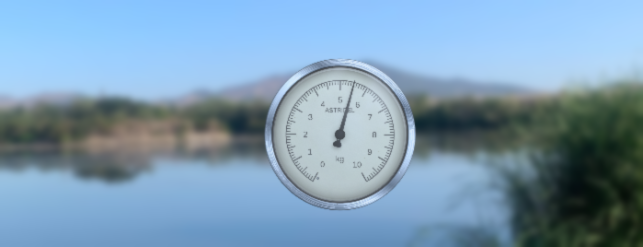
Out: 5.5kg
